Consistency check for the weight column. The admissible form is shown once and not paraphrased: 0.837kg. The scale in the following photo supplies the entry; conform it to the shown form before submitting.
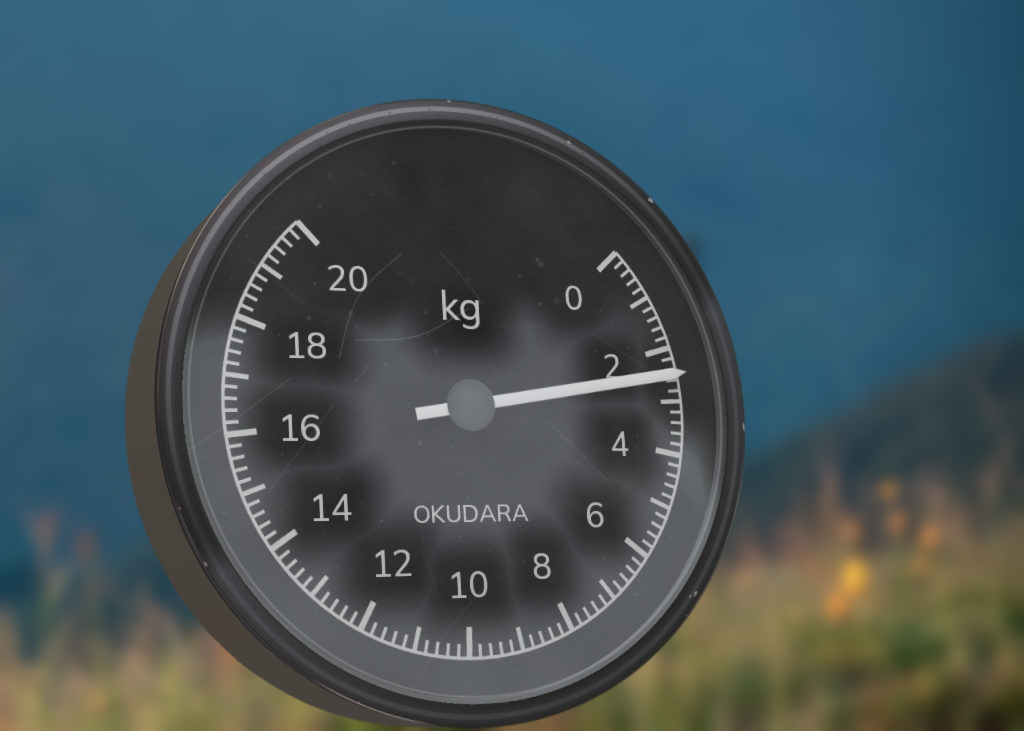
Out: 2.5kg
